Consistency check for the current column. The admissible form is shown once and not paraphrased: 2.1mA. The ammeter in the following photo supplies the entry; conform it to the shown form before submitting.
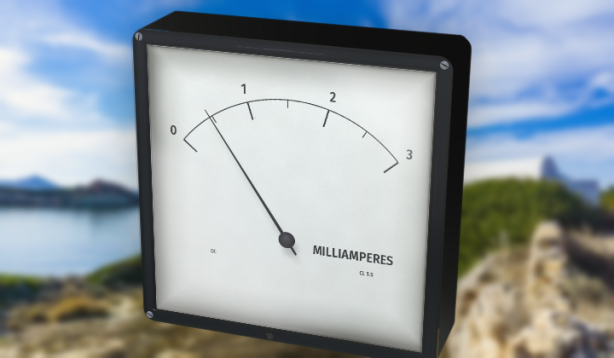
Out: 0.5mA
